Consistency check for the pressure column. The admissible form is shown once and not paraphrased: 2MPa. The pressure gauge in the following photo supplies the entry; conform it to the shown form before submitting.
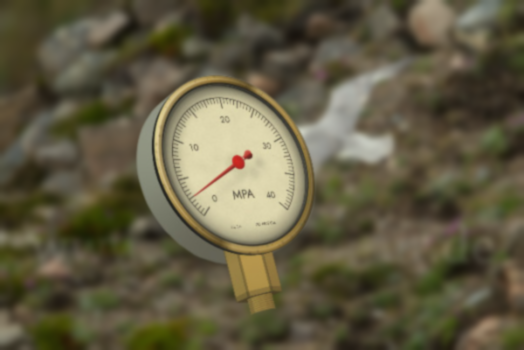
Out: 2.5MPa
